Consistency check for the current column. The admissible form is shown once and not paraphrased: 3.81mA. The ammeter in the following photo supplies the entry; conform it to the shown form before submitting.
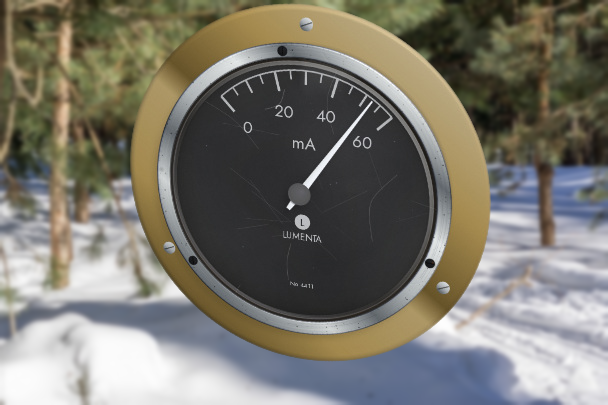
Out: 52.5mA
